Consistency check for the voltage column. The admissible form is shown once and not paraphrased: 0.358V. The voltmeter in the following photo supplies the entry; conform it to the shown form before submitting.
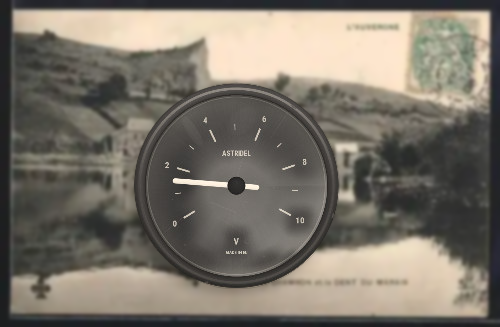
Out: 1.5V
